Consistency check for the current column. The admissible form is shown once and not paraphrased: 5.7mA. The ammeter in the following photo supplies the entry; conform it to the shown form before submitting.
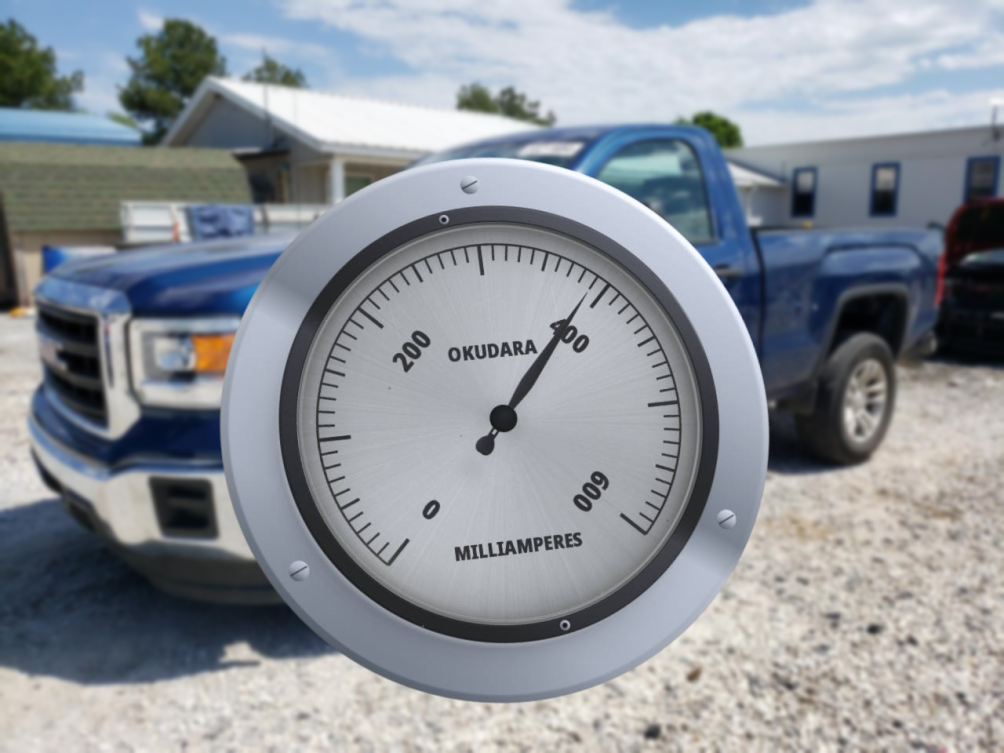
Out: 390mA
